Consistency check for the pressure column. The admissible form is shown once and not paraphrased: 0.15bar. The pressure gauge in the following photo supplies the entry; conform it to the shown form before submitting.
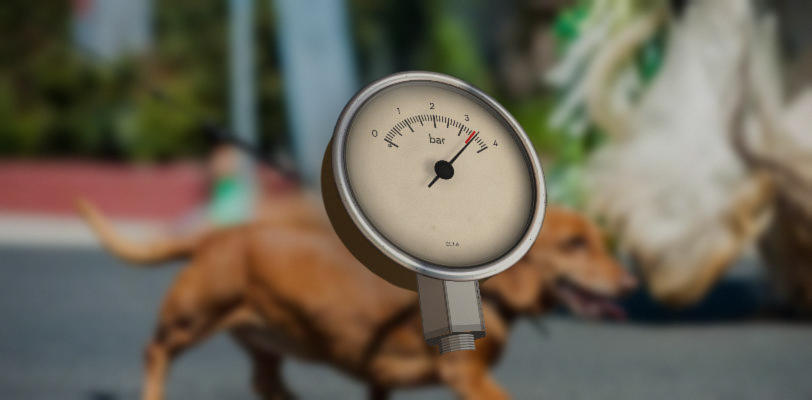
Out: 3.5bar
